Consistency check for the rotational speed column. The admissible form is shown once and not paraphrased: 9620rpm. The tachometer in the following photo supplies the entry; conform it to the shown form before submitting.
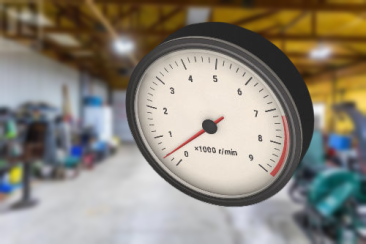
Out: 400rpm
